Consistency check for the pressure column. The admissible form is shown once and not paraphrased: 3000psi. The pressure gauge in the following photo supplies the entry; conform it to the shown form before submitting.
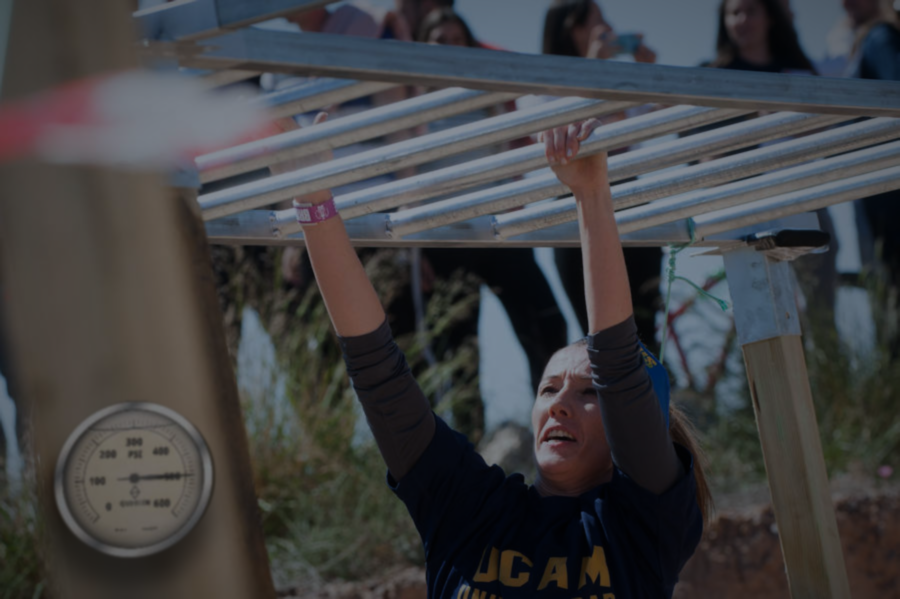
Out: 500psi
